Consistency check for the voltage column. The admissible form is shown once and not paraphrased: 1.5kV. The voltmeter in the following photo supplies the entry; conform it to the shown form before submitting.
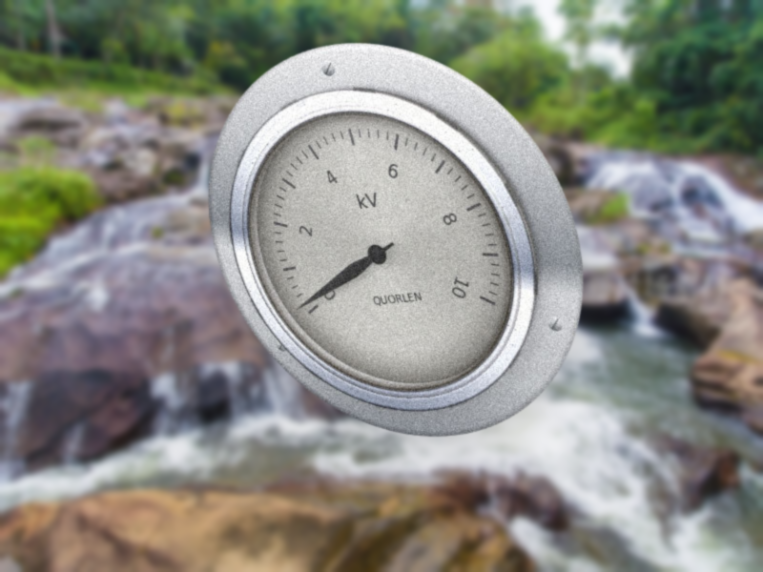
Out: 0.2kV
